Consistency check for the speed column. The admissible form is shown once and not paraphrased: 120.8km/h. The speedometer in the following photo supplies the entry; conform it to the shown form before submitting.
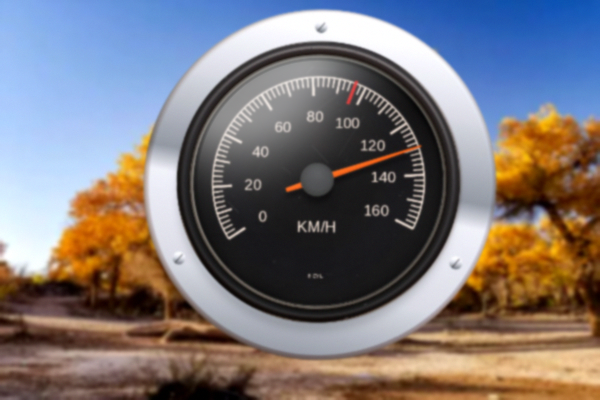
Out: 130km/h
